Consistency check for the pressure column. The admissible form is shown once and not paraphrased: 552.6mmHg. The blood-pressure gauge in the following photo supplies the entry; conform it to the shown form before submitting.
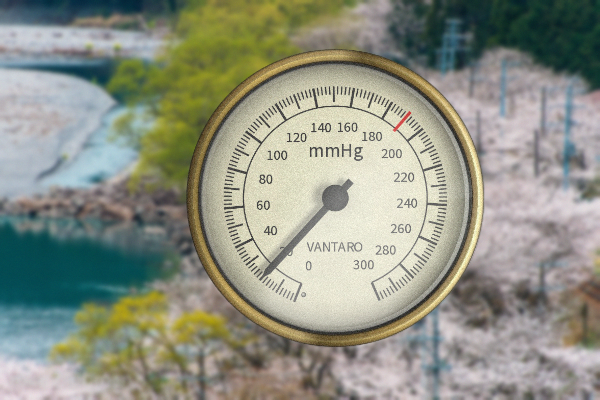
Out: 20mmHg
